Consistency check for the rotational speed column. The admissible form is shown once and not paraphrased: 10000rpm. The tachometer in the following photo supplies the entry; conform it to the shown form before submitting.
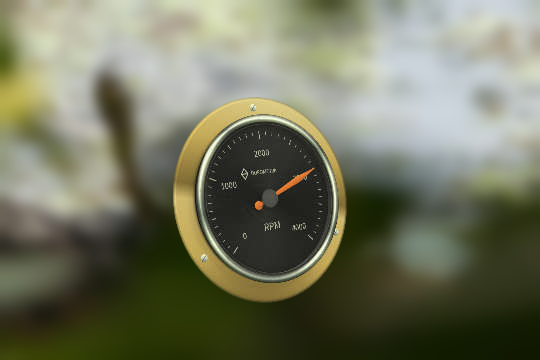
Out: 3000rpm
